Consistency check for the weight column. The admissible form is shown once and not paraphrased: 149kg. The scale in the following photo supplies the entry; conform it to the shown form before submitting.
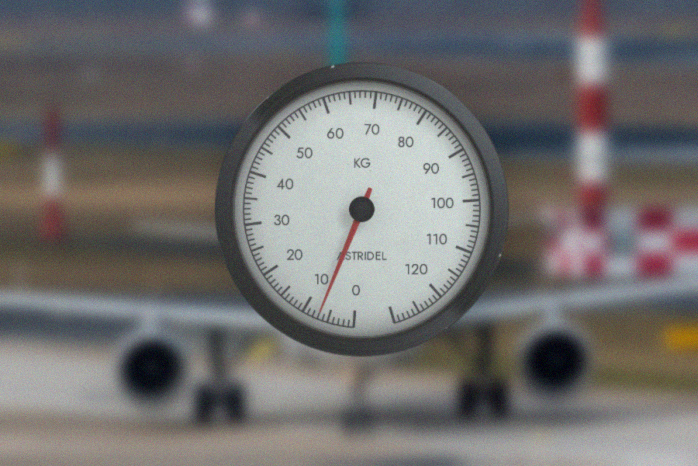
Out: 7kg
